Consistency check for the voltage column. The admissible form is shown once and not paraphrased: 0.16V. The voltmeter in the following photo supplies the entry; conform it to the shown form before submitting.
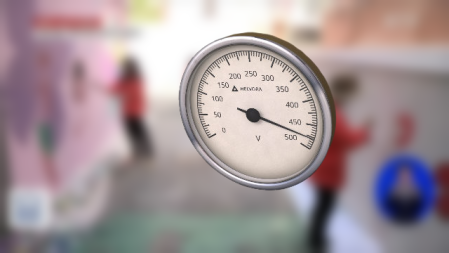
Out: 475V
